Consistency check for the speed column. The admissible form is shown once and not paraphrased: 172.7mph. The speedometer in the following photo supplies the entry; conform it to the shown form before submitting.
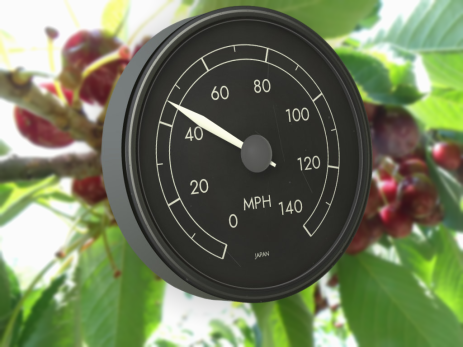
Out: 45mph
